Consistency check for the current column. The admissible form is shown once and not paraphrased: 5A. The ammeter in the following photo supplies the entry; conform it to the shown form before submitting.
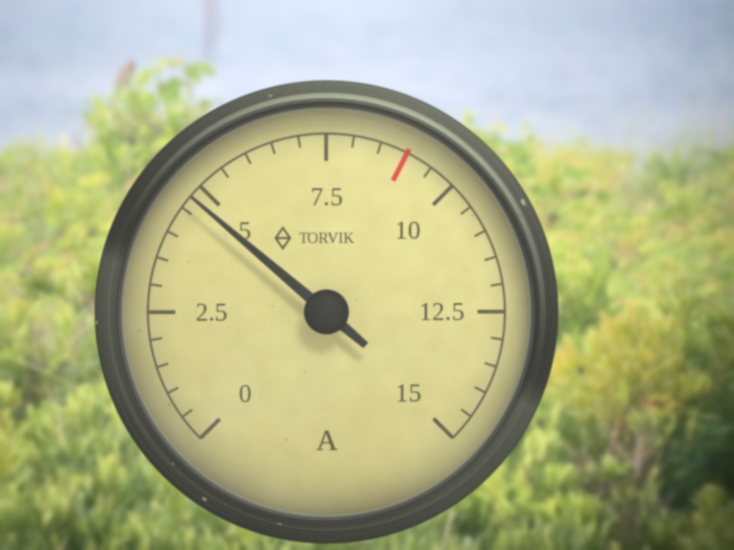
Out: 4.75A
